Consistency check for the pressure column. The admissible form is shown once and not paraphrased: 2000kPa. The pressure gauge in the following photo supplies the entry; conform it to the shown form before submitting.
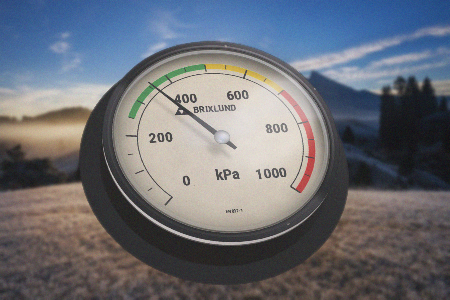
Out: 350kPa
